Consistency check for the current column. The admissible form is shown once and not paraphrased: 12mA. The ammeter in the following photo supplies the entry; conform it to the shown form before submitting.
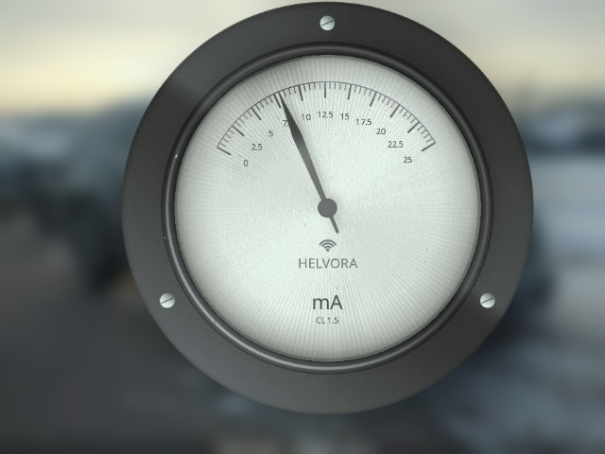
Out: 8mA
